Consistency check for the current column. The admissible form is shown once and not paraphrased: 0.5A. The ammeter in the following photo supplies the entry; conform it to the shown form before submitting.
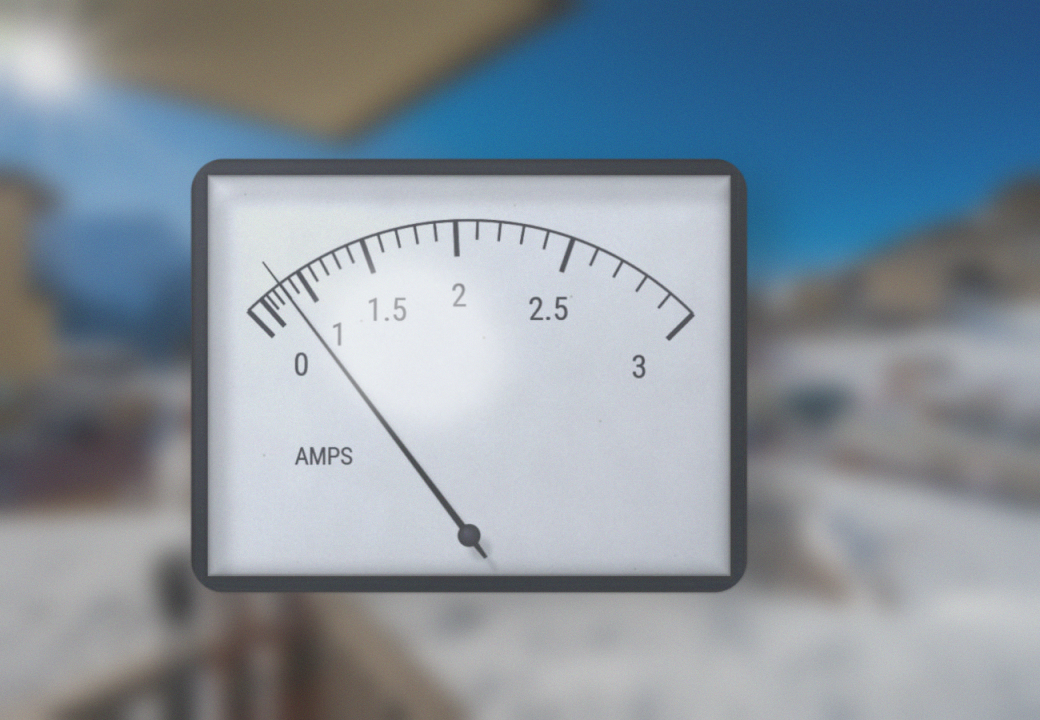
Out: 0.8A
